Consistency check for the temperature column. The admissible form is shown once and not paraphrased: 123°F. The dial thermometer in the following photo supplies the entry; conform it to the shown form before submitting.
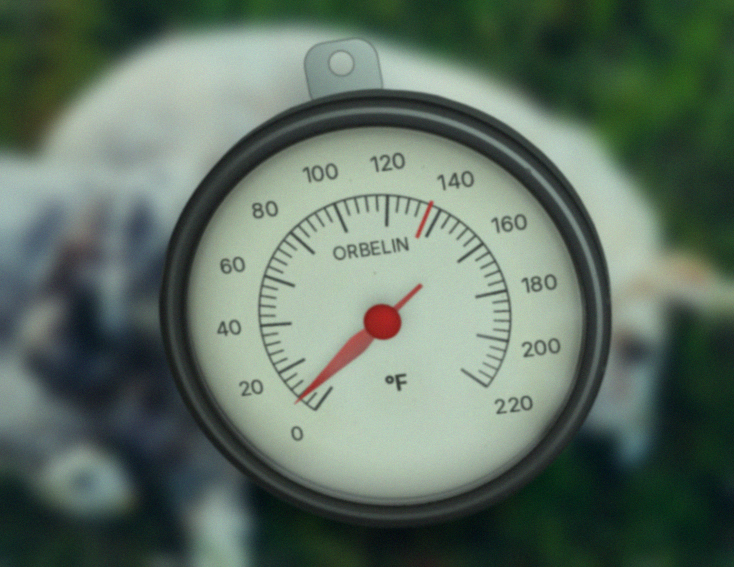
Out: 8°F
